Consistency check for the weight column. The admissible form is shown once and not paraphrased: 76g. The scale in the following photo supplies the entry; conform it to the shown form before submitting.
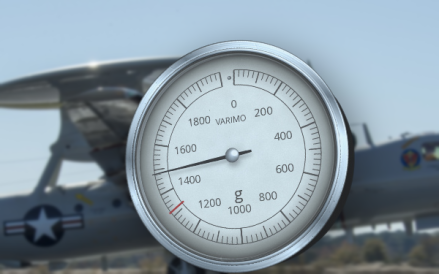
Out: 1480g
